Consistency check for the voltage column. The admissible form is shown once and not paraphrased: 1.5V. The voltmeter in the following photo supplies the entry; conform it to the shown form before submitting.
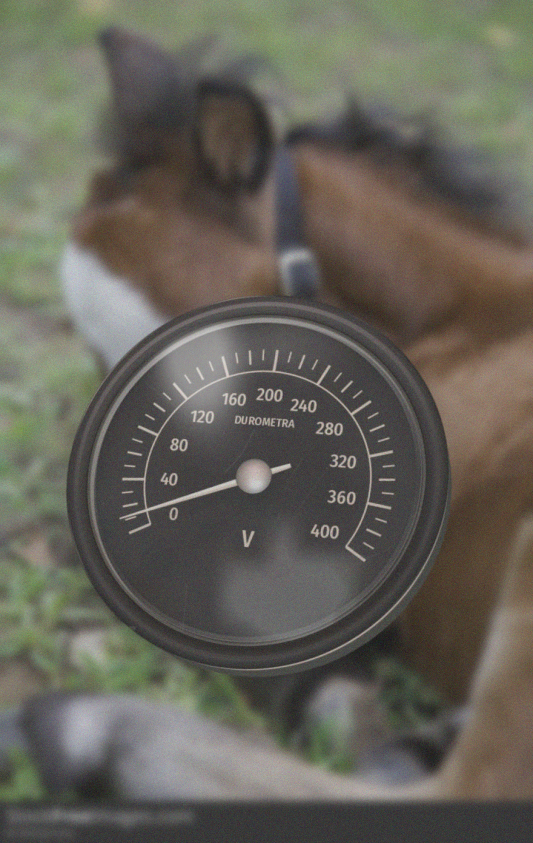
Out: 10V
